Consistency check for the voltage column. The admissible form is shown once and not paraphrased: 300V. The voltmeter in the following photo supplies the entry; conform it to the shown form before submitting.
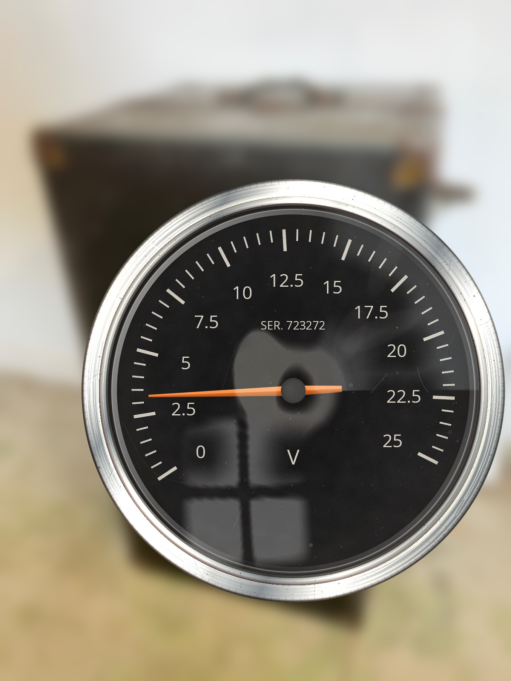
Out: 3.25V
